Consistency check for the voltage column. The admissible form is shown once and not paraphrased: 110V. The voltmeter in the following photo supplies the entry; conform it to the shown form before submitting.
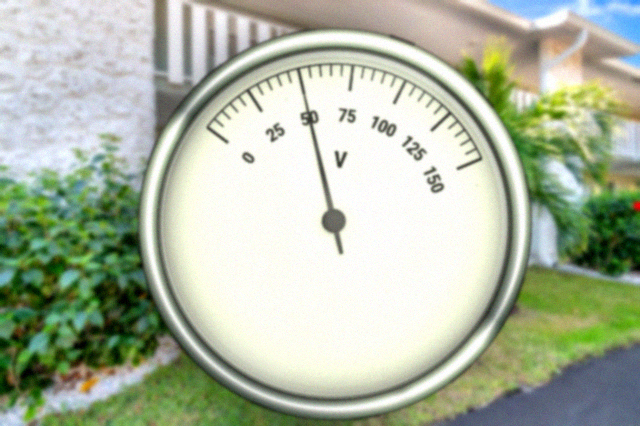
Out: 50V
